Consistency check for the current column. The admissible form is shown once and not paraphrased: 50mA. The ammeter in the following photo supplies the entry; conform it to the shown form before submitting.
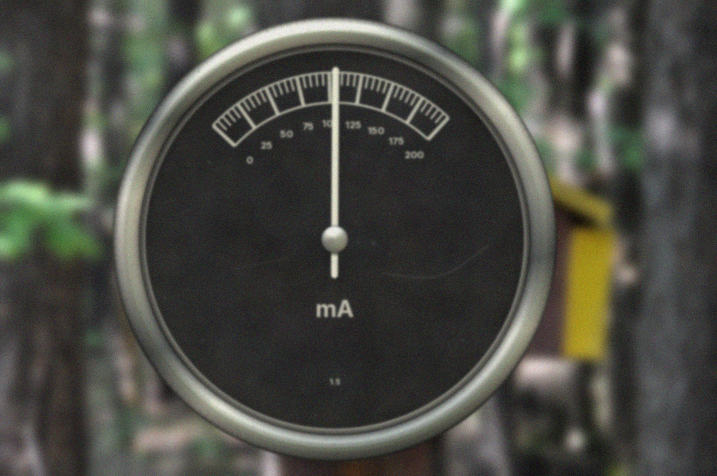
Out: 105mA
